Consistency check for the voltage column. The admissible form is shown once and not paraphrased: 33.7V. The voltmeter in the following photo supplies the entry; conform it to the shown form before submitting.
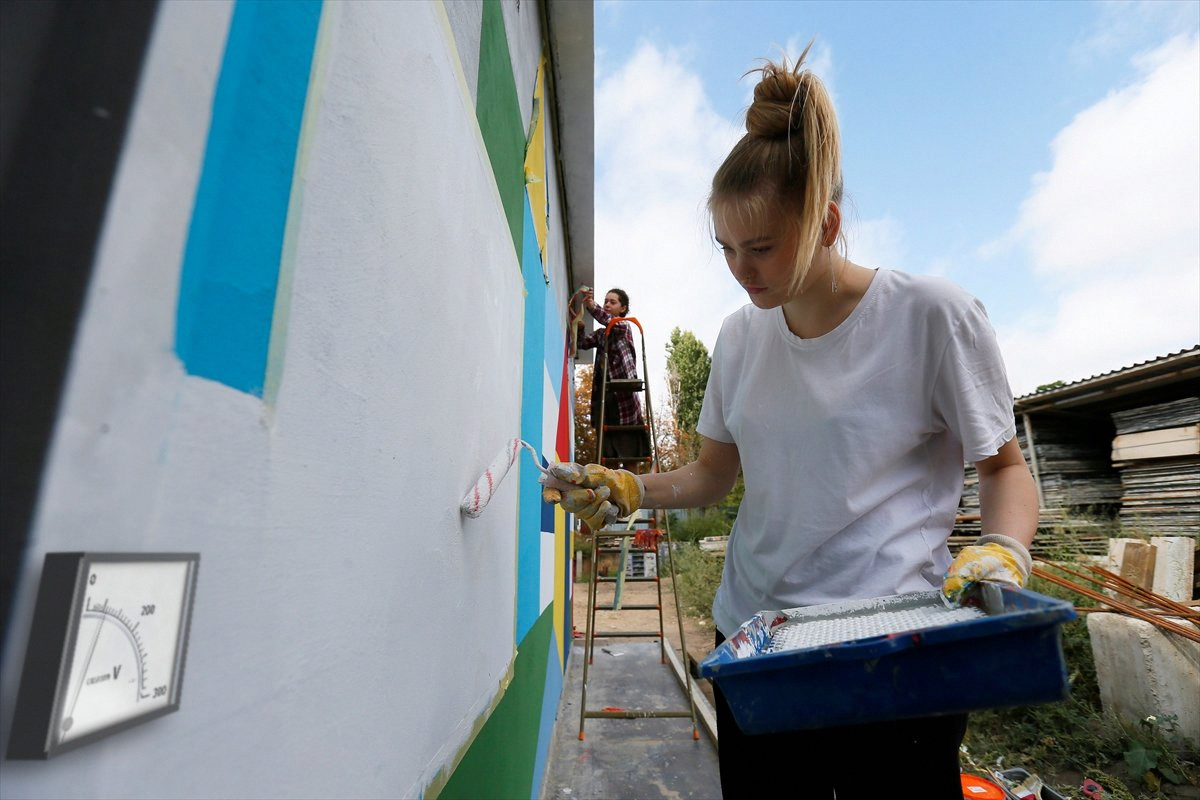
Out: 100V
